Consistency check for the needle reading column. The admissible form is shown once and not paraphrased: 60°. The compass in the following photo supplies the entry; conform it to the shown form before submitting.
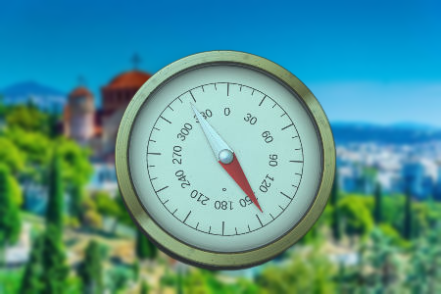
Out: 145°
